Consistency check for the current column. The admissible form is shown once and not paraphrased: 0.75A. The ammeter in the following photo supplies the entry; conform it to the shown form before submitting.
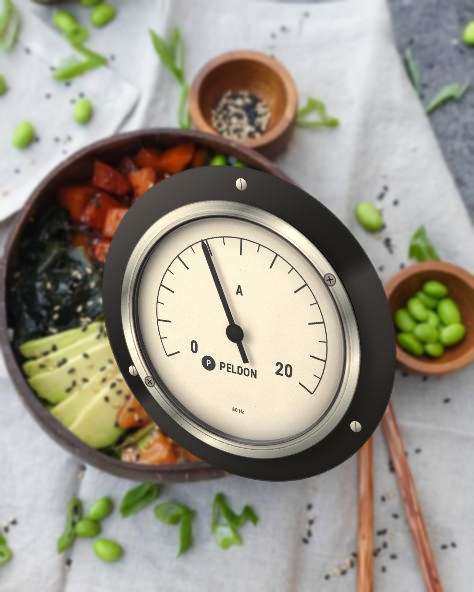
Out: 8A
